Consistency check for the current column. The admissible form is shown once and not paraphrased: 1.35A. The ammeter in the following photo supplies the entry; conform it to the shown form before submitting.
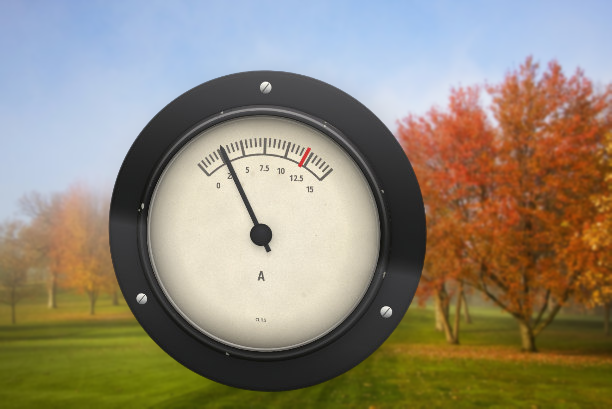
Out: 3A
